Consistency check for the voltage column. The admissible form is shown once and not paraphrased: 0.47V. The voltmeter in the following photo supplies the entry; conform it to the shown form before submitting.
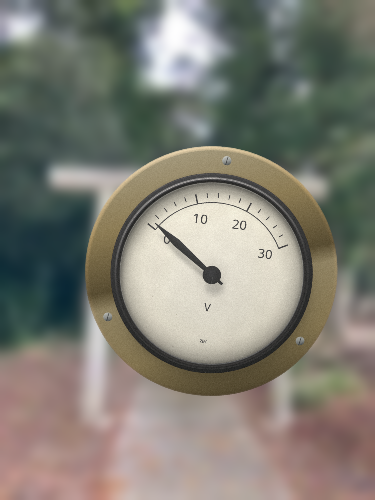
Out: 1V
